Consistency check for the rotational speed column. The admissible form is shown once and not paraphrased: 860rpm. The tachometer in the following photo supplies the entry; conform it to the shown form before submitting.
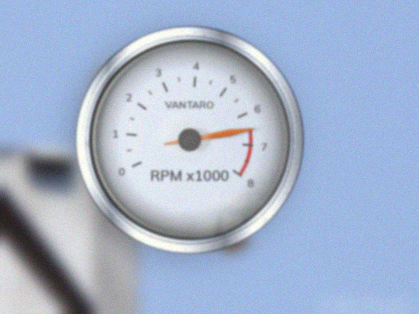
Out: 6500rpm
